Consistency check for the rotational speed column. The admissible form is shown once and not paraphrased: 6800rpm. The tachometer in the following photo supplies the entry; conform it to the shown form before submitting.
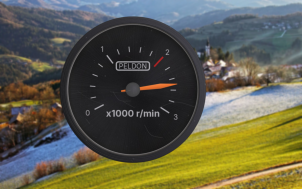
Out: 2500rpm
